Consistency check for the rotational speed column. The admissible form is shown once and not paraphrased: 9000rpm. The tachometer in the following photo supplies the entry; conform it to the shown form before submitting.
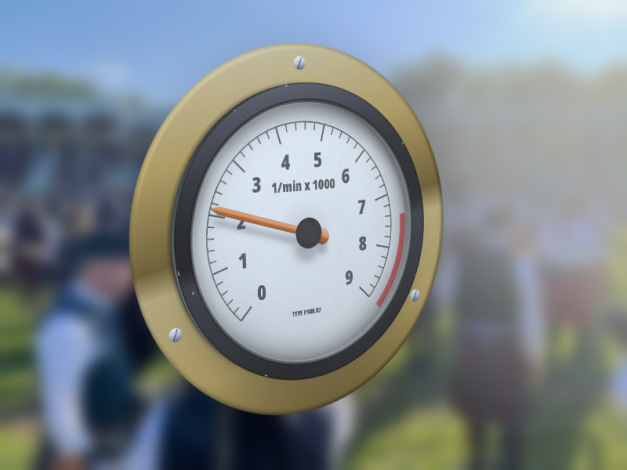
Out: 2100rpm
